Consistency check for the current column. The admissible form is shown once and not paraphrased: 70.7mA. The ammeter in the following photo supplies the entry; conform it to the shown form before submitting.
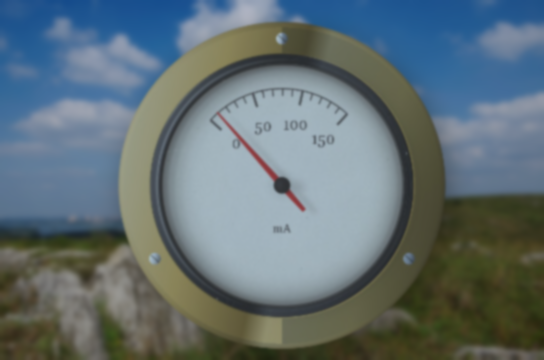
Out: 10mA
